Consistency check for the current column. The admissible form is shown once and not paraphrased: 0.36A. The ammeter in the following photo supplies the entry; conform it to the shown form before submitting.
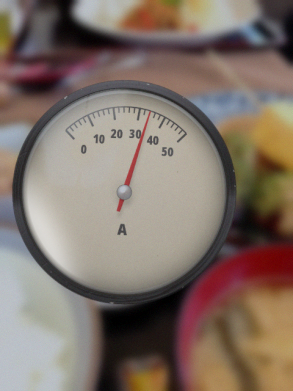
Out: 34A
